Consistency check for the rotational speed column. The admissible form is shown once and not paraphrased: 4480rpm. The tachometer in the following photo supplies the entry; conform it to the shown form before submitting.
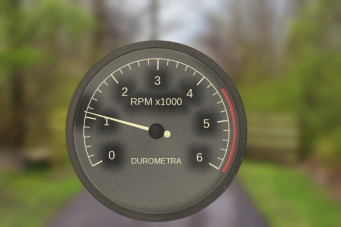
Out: 1100rpm
